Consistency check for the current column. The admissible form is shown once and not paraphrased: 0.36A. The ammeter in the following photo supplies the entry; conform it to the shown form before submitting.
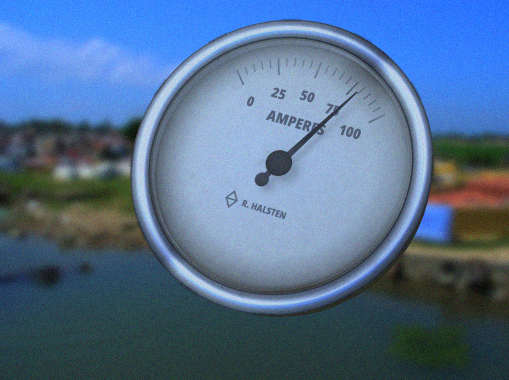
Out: 80A
